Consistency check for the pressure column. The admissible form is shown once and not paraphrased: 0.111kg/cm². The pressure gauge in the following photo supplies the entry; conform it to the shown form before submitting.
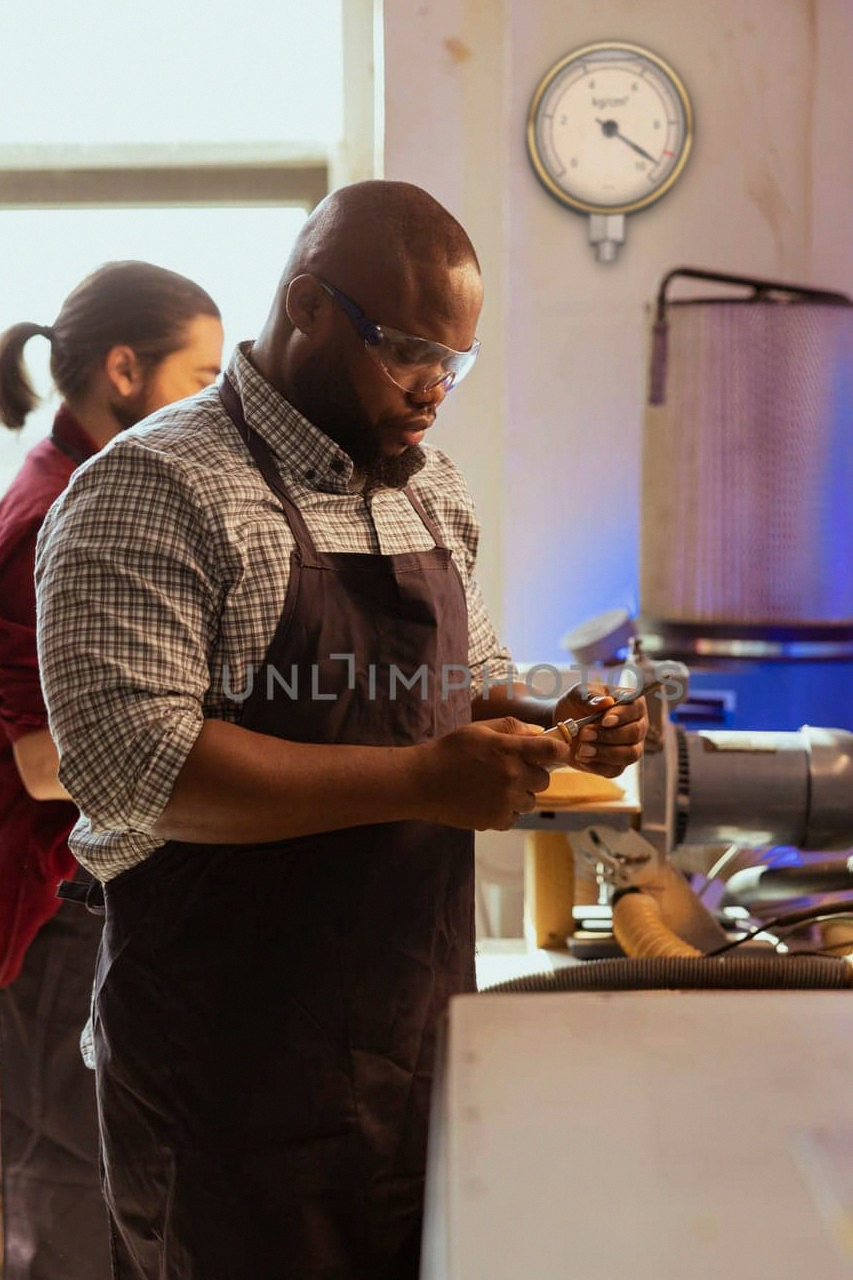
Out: 9.5kg/cm²
